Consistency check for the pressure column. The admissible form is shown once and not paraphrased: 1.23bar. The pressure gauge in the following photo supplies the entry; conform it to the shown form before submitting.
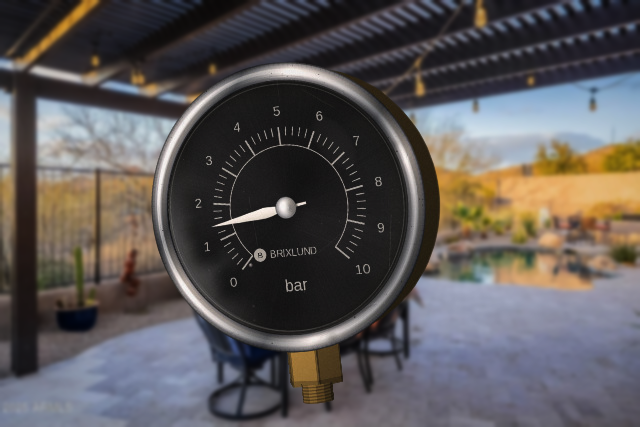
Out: 1.4bar
